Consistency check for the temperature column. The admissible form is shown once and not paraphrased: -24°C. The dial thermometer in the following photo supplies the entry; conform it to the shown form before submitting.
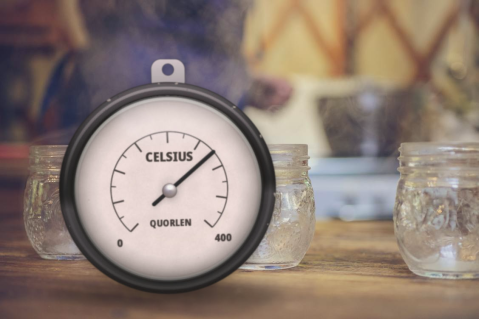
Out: 275°C
